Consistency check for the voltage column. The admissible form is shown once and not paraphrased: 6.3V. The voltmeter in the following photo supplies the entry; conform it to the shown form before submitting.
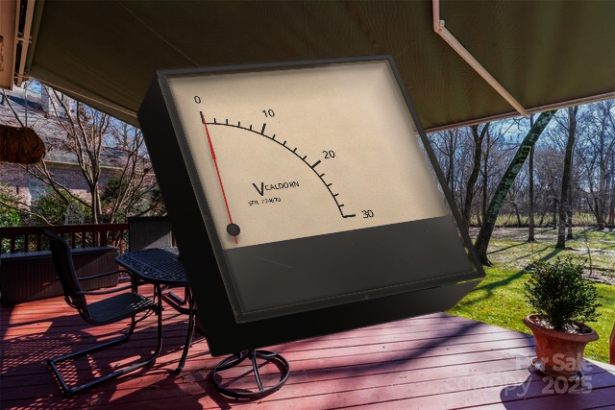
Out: 0V
